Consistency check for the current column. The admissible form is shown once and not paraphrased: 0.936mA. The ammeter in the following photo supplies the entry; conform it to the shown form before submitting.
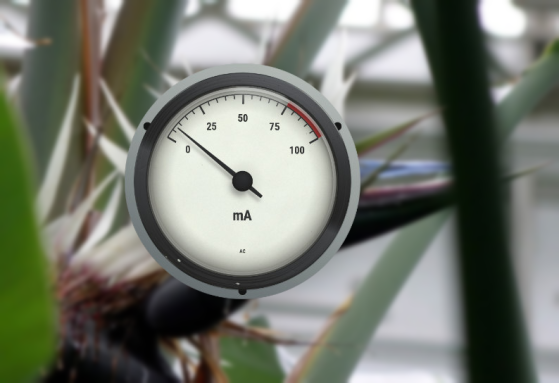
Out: 7.5mA
